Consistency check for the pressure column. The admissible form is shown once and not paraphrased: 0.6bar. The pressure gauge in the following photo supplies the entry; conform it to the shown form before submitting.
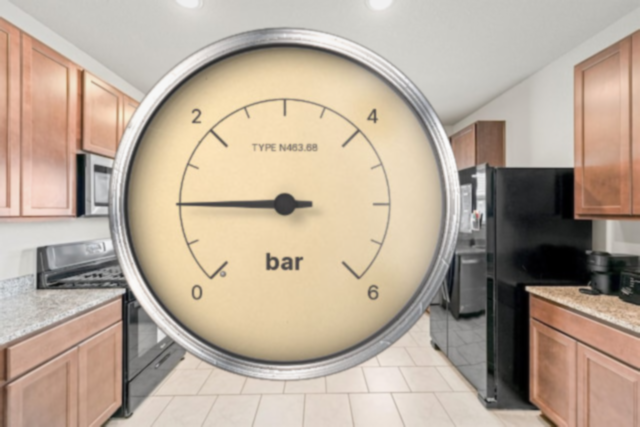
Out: 1bar
